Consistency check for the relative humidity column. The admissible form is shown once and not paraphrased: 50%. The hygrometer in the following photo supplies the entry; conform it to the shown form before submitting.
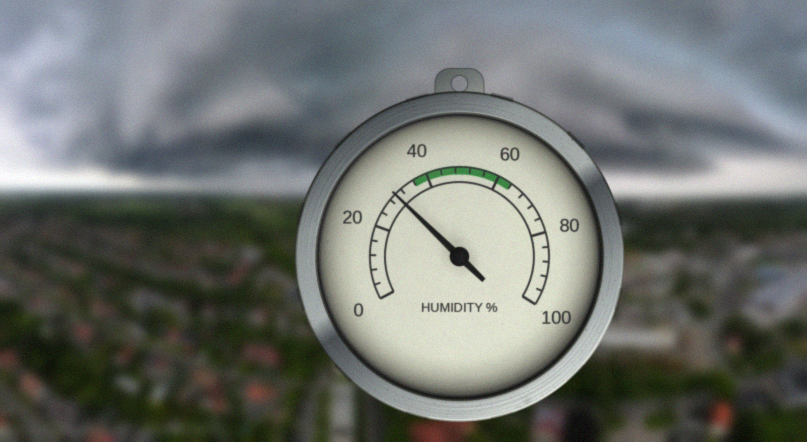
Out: 30%
